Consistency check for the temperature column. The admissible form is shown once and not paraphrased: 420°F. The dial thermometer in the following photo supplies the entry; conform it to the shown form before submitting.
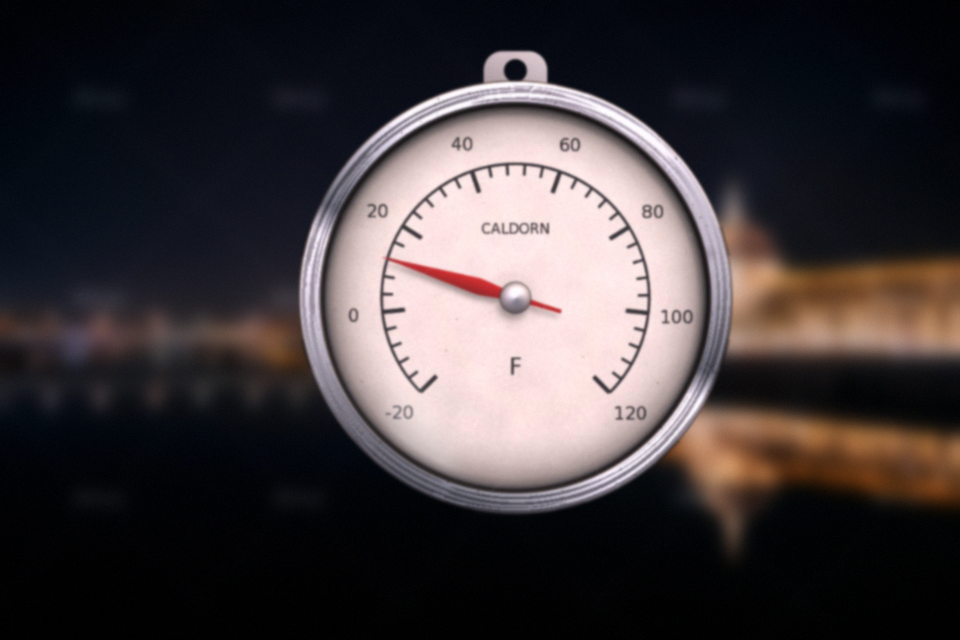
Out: 12°F
